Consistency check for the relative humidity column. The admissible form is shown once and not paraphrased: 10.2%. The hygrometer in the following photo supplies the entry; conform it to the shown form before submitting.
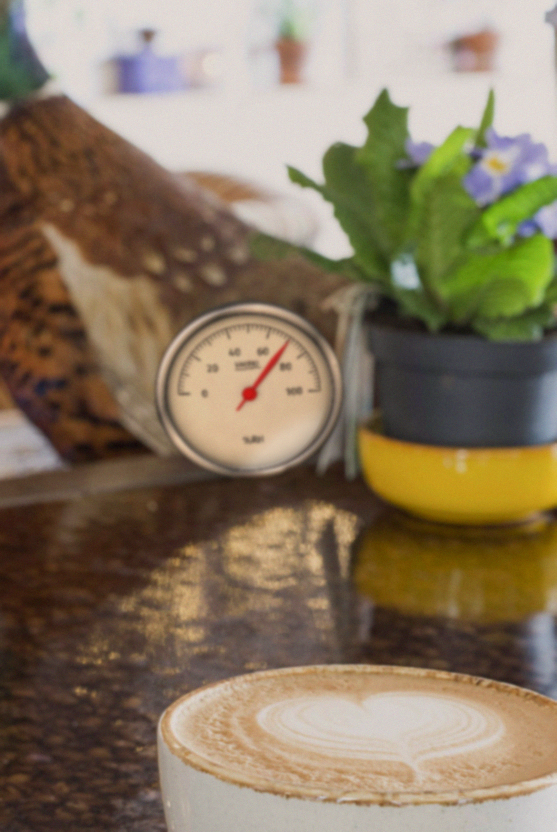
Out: 70%
